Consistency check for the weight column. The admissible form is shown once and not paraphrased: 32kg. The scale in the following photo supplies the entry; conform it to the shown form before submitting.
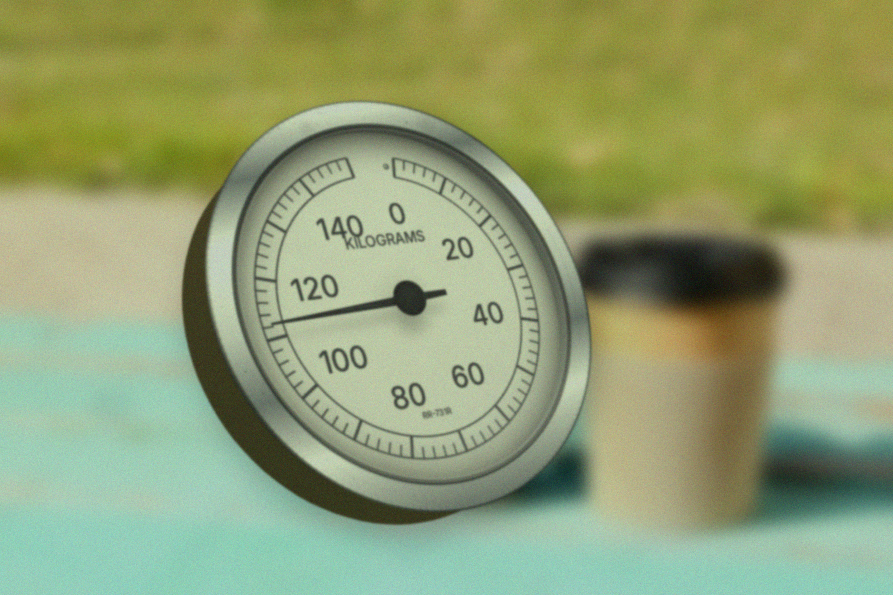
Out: 112kg
